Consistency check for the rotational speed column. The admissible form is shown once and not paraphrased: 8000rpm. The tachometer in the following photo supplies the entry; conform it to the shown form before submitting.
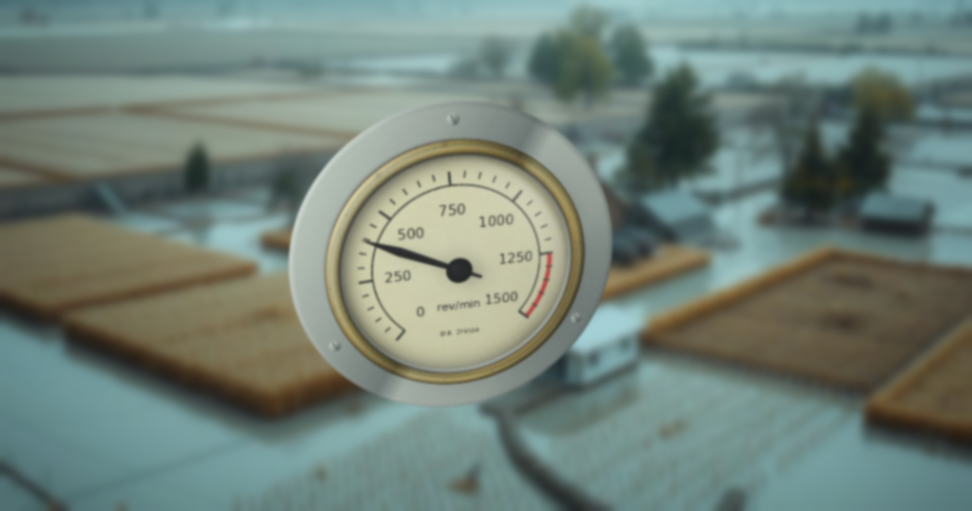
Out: 400rpm
